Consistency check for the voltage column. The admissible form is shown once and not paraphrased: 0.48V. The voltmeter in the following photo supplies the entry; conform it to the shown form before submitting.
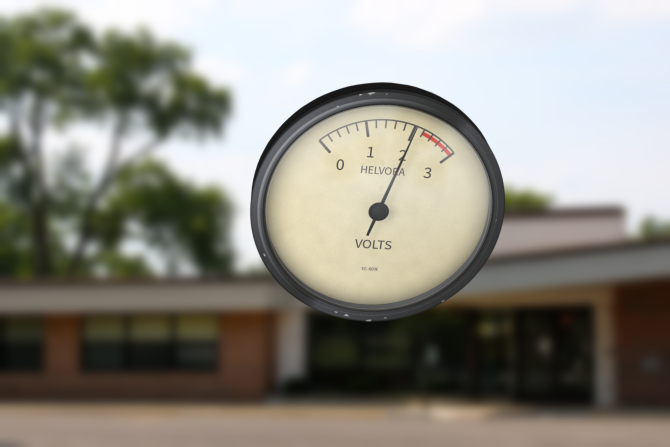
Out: 2V
